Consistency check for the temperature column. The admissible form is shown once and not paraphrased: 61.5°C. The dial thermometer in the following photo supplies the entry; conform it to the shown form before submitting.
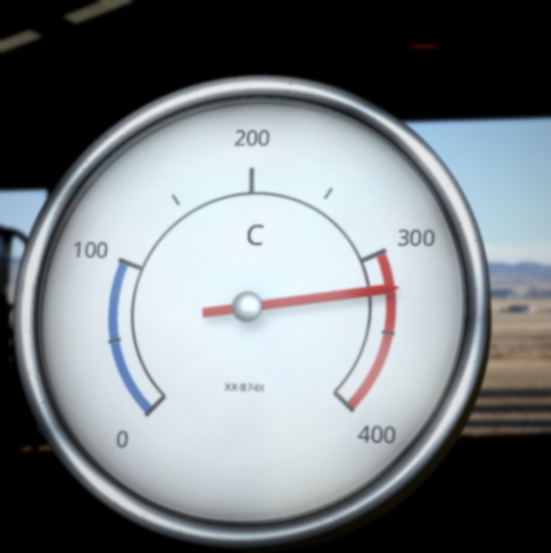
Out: 325°C
